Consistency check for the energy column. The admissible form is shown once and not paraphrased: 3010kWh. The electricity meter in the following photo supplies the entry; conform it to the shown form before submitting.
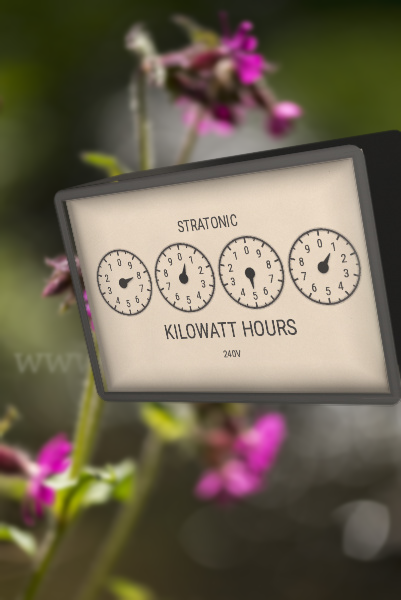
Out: 8051kWh
